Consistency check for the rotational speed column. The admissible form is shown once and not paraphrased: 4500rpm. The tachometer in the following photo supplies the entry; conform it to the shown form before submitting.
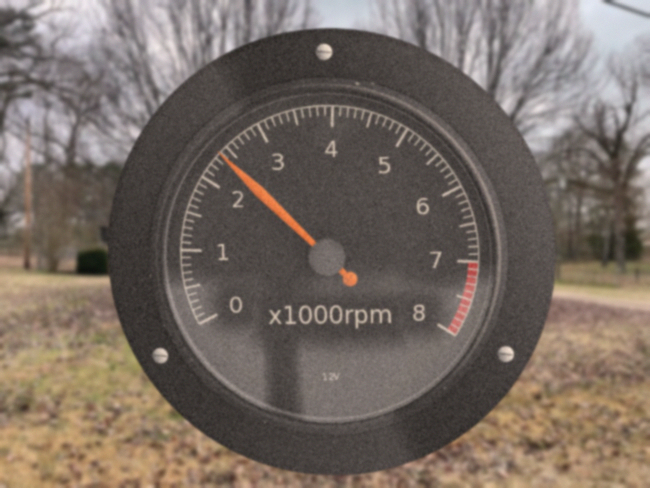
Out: 2400rpm
